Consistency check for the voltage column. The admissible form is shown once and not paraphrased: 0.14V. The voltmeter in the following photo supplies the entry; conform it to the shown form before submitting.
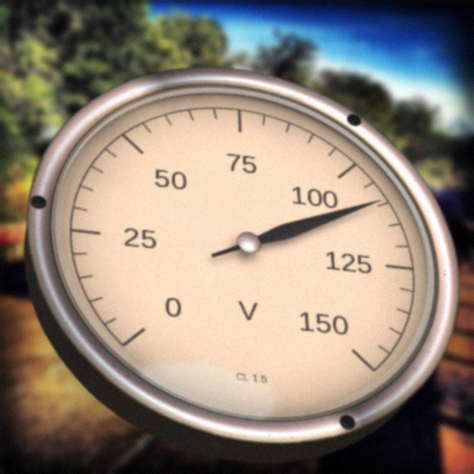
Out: 110V
